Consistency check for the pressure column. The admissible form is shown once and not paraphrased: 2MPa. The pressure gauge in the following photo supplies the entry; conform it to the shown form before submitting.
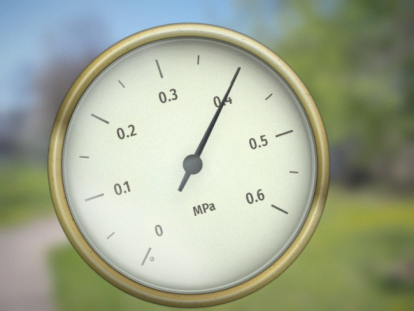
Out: 0.4MPa
